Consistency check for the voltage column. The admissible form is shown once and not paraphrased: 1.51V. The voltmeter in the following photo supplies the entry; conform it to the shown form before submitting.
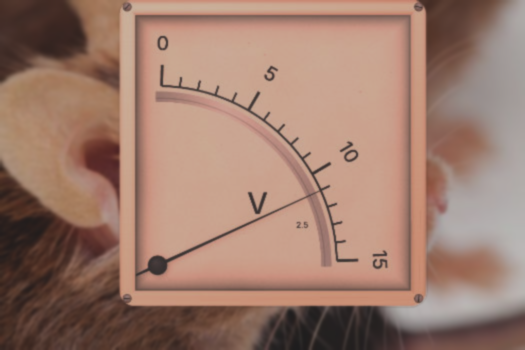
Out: 11V
